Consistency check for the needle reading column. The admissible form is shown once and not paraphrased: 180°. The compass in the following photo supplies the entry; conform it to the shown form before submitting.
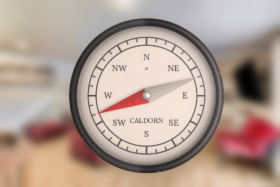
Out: 250°
